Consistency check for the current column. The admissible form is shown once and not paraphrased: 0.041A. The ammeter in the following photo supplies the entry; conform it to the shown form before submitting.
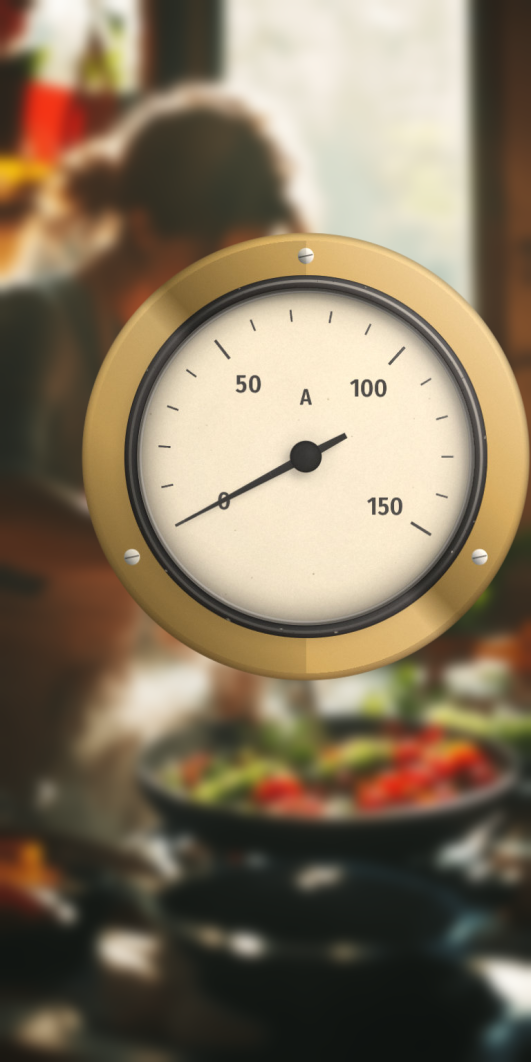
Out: 0A
